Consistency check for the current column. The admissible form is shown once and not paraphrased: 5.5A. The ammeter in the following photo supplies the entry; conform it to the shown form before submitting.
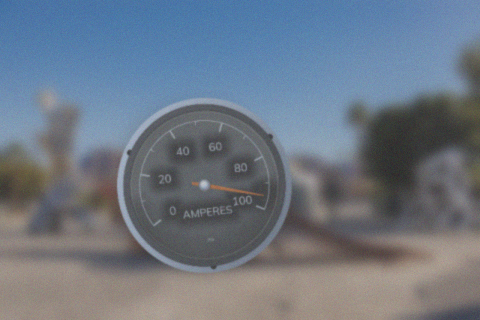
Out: 95A
